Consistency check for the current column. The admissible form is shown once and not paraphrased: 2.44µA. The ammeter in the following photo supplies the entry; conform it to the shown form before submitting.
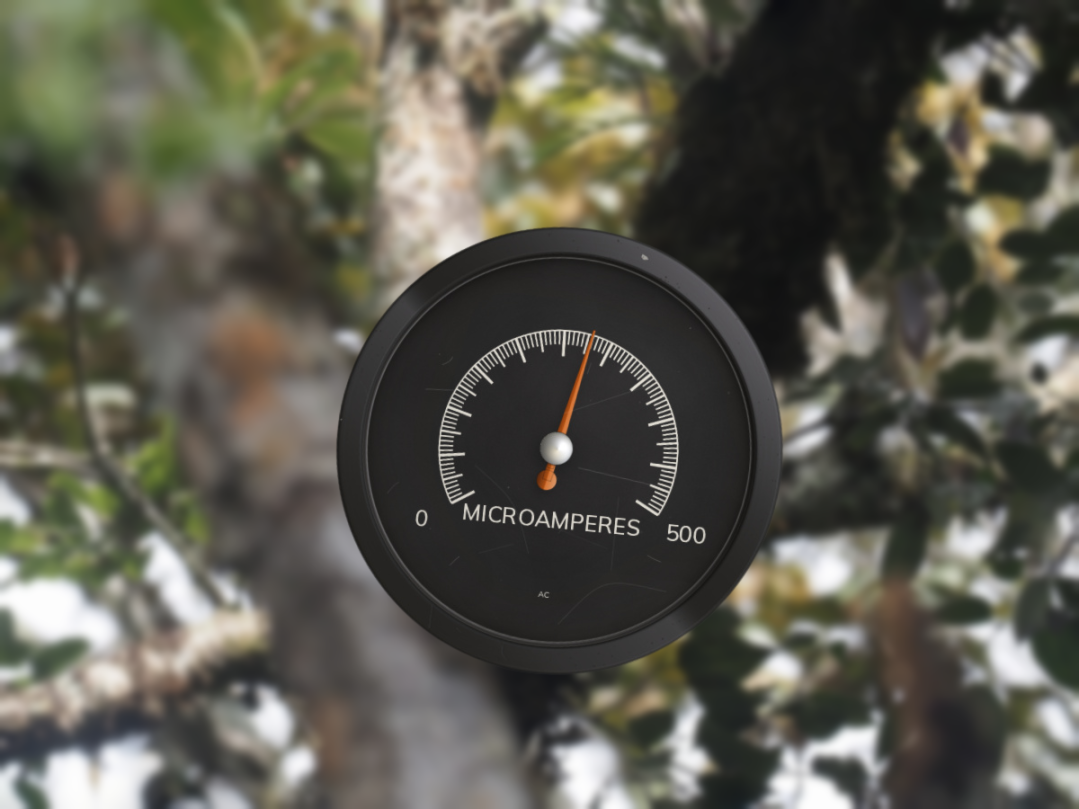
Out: 280µA
